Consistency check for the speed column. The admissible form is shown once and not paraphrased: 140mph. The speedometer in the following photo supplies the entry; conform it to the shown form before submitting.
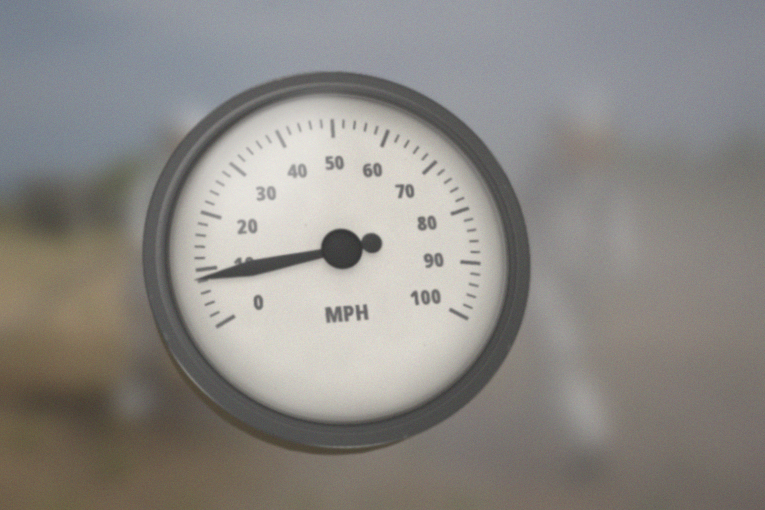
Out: 8mph
